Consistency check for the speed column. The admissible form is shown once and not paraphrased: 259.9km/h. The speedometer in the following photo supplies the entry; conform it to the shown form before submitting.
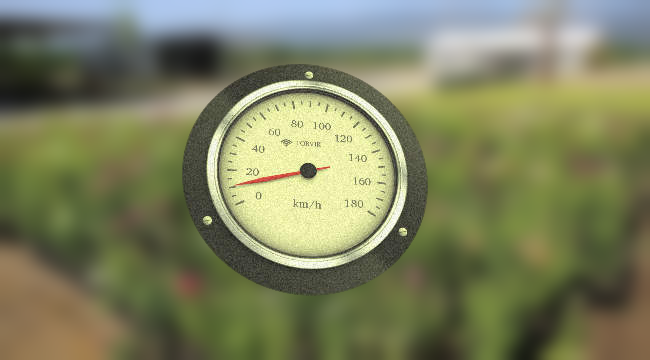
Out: 10km/h
